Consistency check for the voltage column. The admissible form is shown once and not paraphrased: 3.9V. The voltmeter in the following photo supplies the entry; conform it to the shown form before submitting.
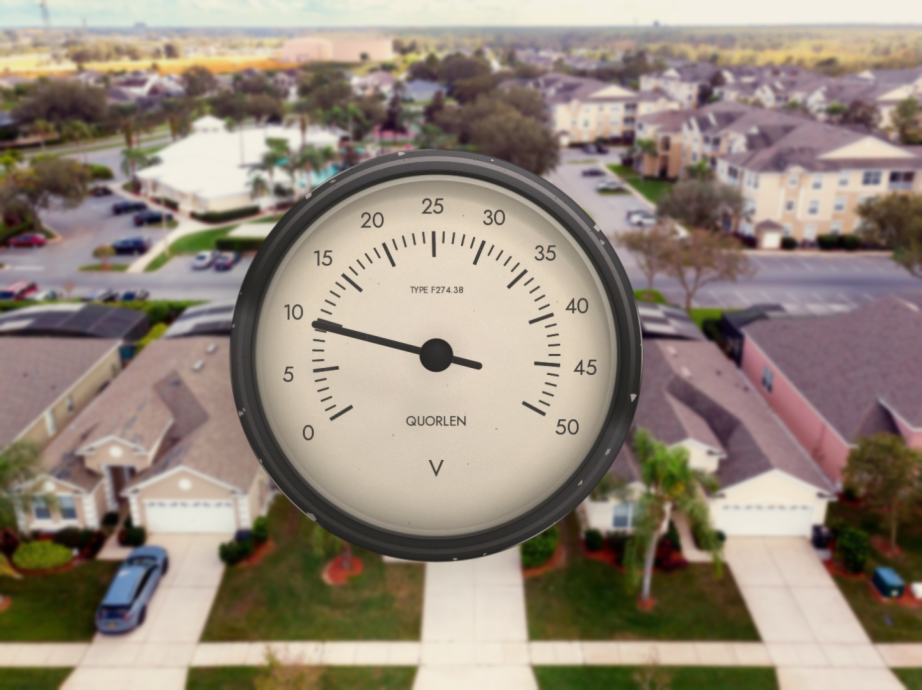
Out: 9.5V
